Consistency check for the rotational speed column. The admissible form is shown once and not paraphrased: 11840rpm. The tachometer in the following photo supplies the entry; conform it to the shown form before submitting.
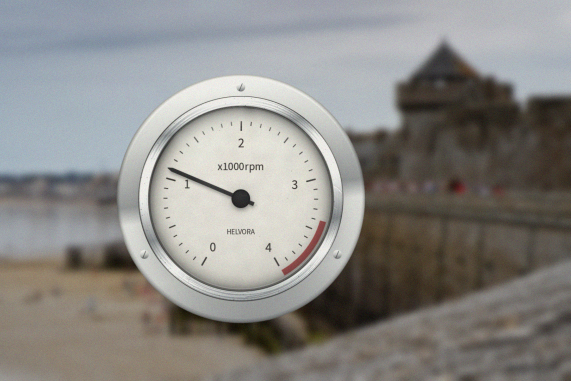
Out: 1100rpm
